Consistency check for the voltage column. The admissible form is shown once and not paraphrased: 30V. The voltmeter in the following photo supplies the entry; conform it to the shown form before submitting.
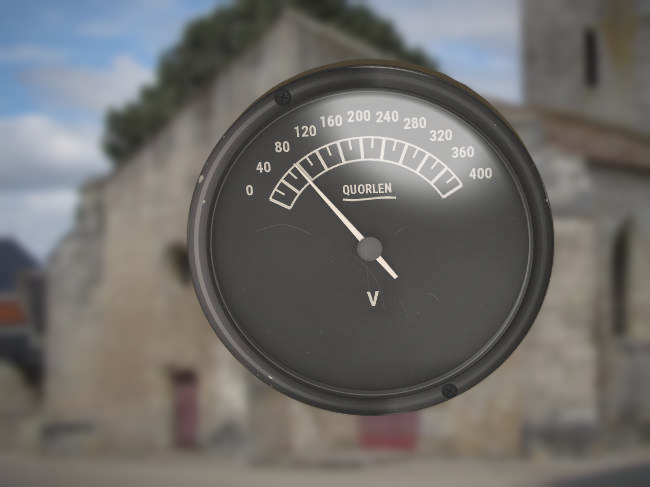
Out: 80V
